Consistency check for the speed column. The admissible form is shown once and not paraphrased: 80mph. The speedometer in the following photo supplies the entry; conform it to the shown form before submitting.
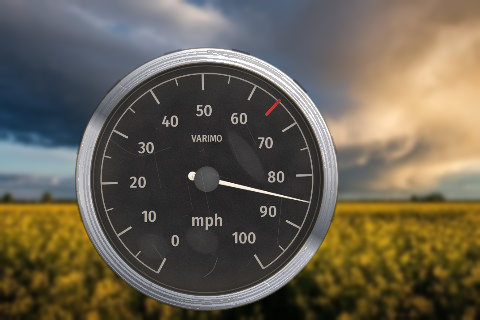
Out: 85mph
